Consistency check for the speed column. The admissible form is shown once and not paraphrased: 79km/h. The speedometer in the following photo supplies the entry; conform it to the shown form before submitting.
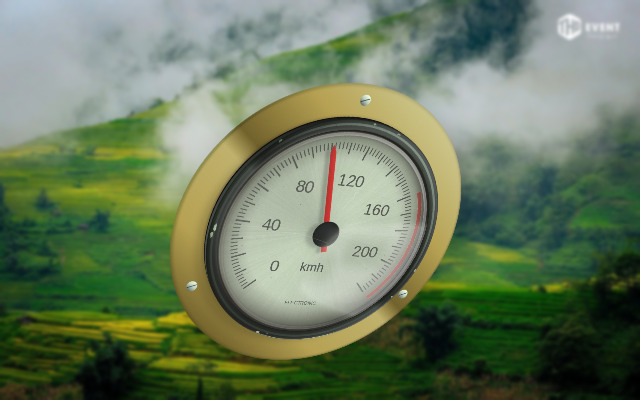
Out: 100km/h
